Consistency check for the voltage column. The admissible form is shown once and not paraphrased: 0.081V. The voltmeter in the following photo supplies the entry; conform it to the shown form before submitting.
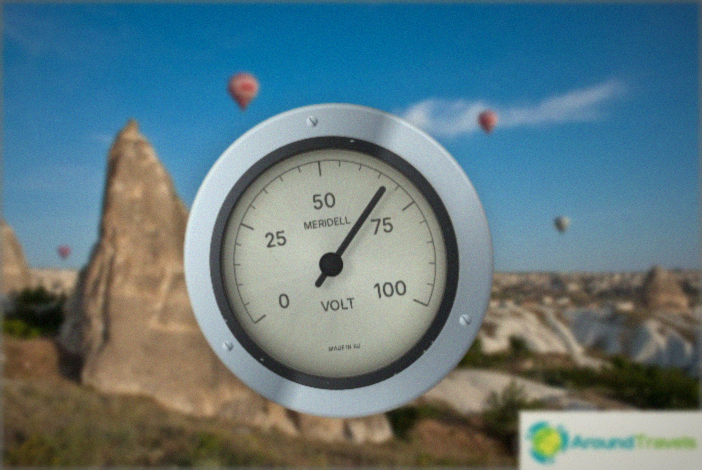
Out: 67.5V
